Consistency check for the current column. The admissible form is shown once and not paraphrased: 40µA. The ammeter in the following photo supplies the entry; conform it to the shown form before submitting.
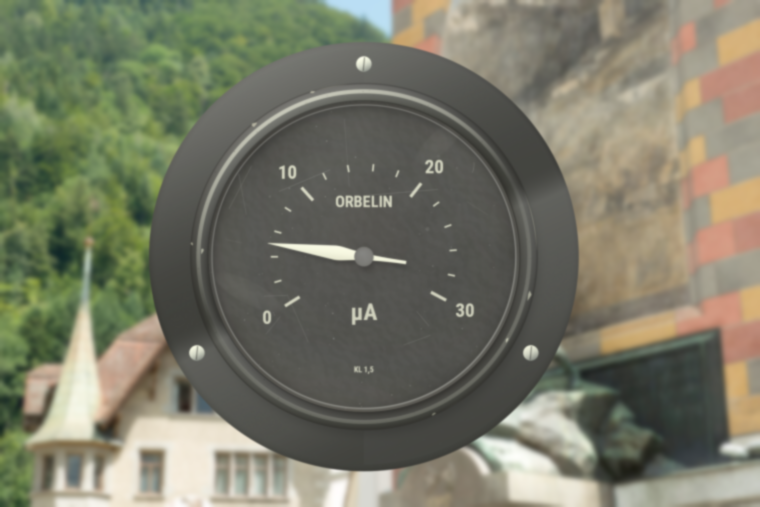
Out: 5µA
